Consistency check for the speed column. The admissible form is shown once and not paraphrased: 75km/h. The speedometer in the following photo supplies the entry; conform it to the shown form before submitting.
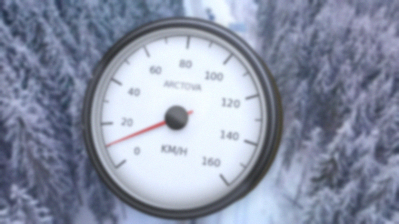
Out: 10km/h
